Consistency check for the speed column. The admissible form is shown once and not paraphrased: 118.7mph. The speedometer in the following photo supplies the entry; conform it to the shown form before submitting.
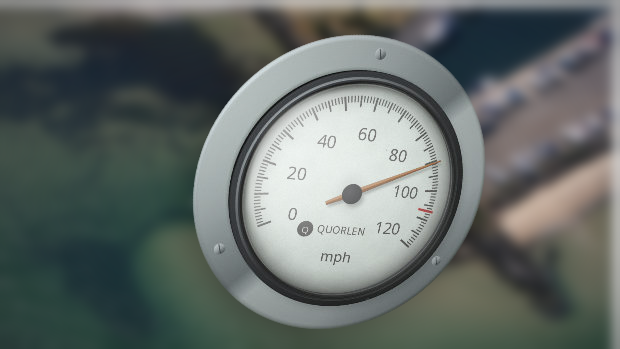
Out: 90mph
